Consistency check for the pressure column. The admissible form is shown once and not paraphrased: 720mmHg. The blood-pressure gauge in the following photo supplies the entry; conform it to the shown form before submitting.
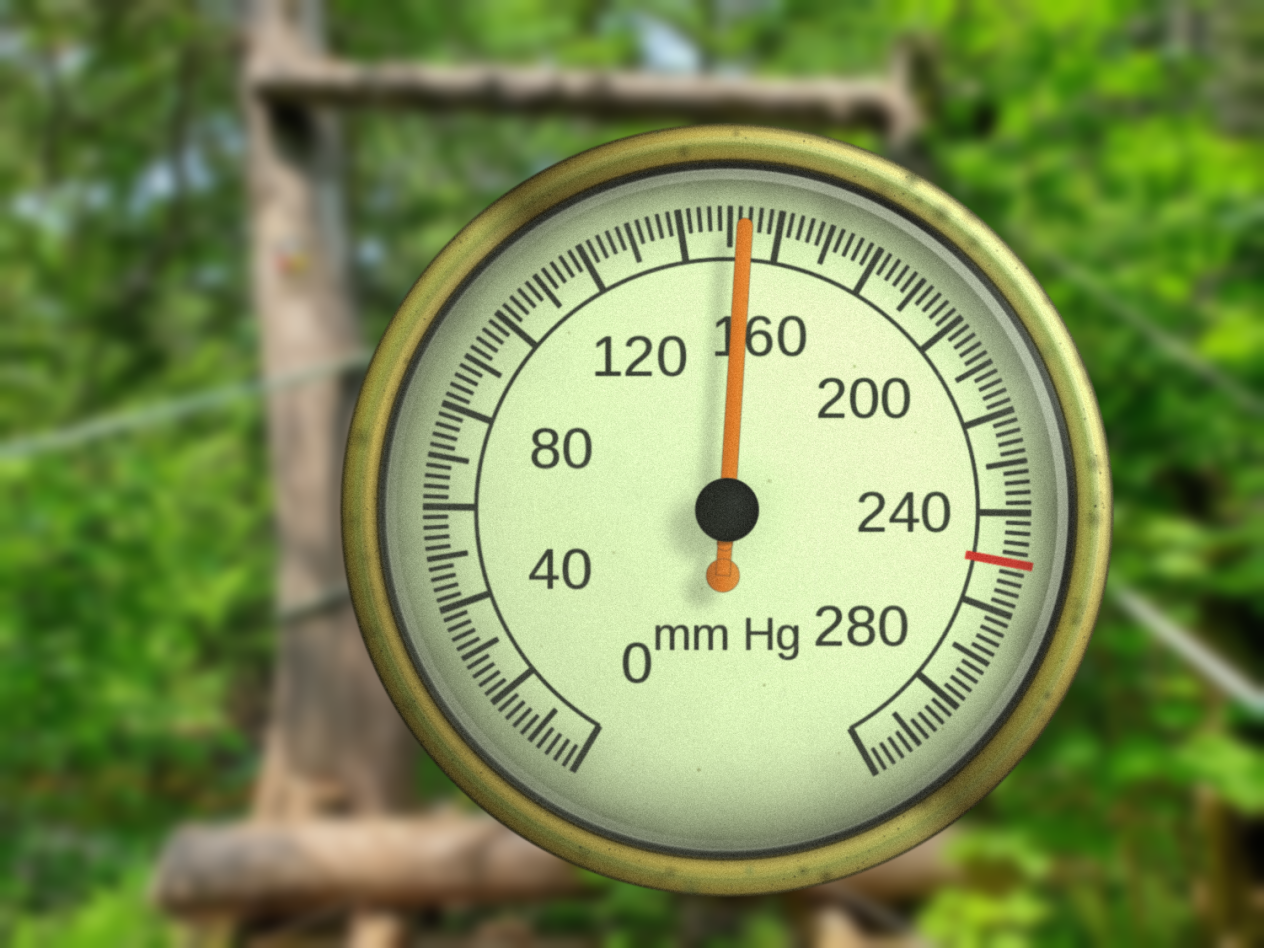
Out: 153mmHg
